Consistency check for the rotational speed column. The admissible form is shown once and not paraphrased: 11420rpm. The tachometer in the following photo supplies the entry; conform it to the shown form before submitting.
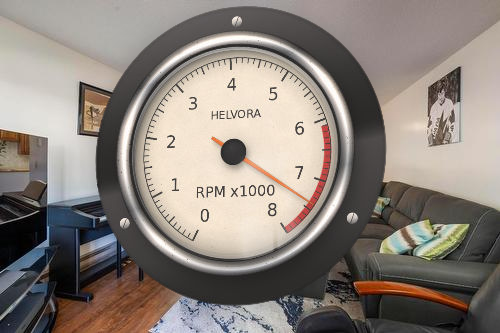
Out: 7400rpm
